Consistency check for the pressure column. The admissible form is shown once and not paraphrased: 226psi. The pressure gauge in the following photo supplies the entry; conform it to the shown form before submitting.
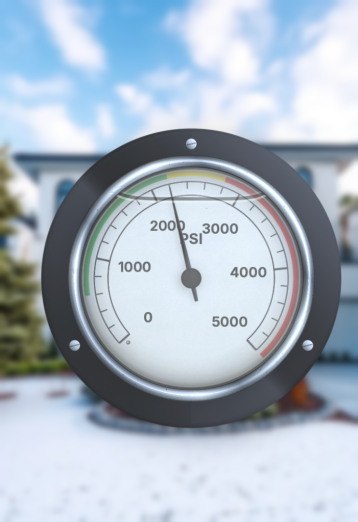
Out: 2200psi
